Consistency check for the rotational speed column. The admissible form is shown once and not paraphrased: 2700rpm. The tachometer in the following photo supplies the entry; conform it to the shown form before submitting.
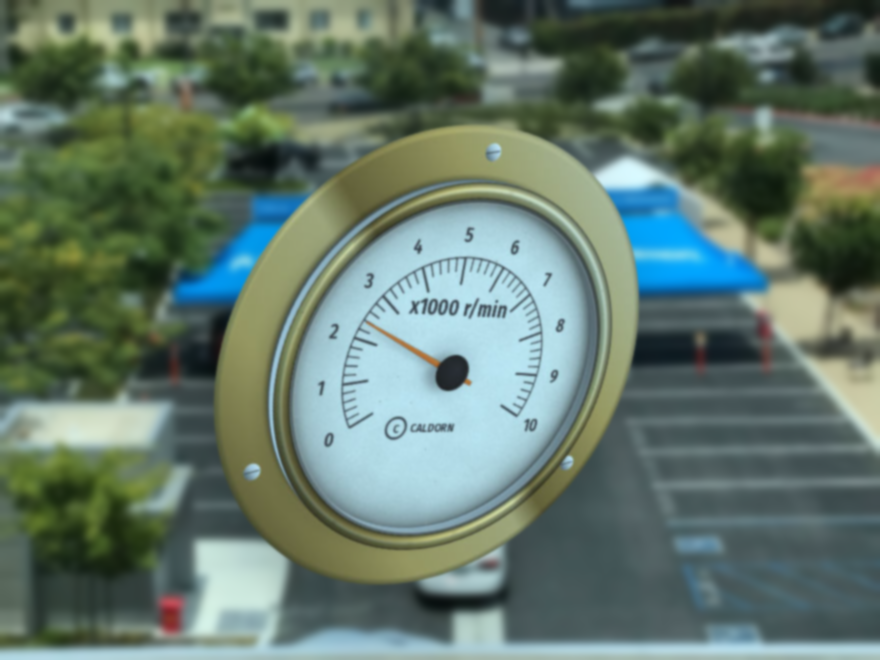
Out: 2400rpm
